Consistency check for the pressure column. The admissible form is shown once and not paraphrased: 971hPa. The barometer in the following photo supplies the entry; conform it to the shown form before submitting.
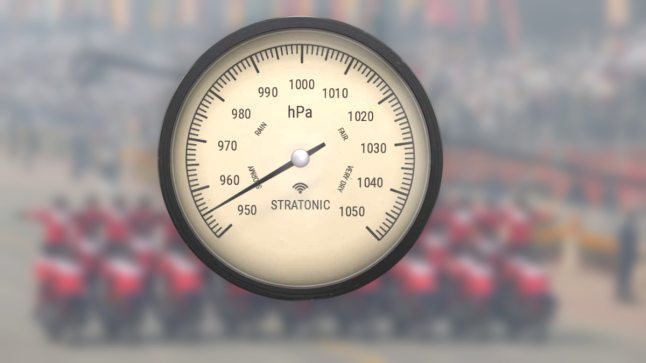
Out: 955hPa
